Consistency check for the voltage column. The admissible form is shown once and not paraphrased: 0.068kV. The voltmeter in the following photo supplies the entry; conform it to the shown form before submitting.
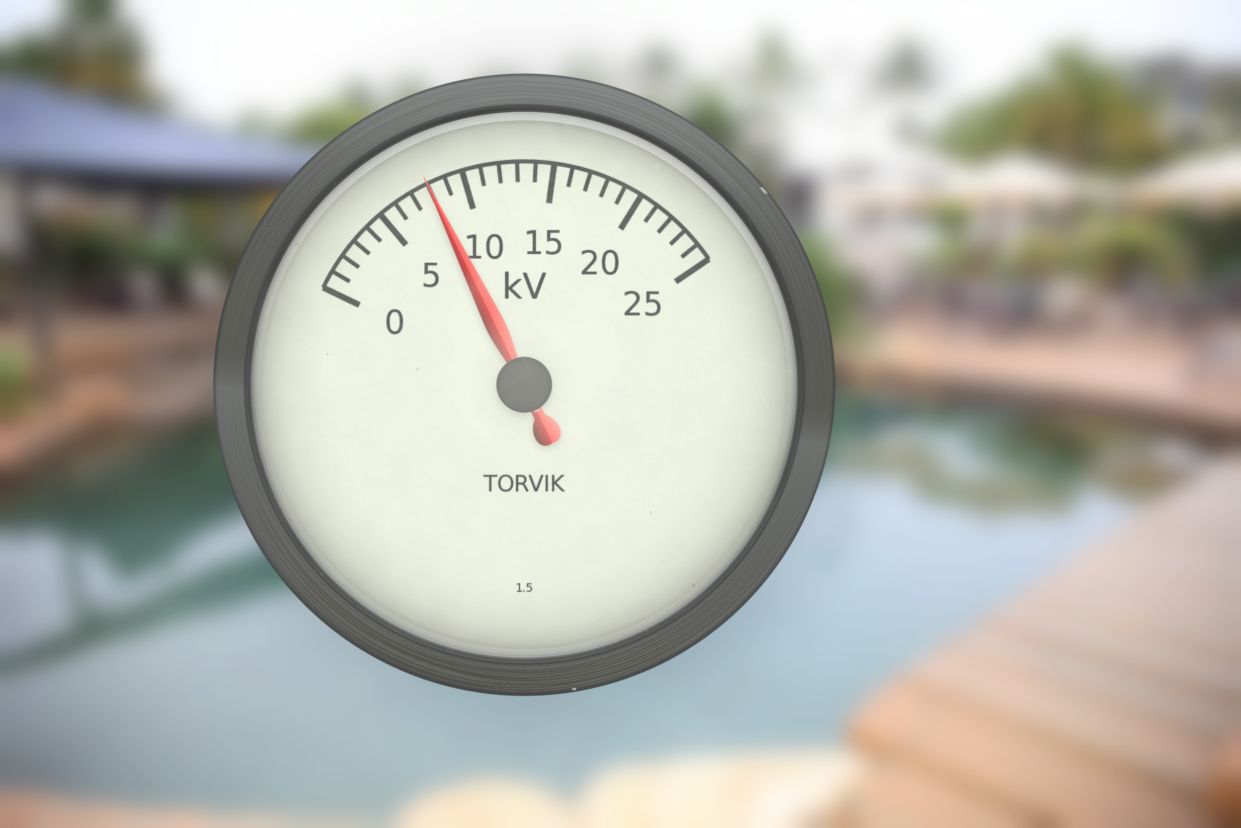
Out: 8kV
